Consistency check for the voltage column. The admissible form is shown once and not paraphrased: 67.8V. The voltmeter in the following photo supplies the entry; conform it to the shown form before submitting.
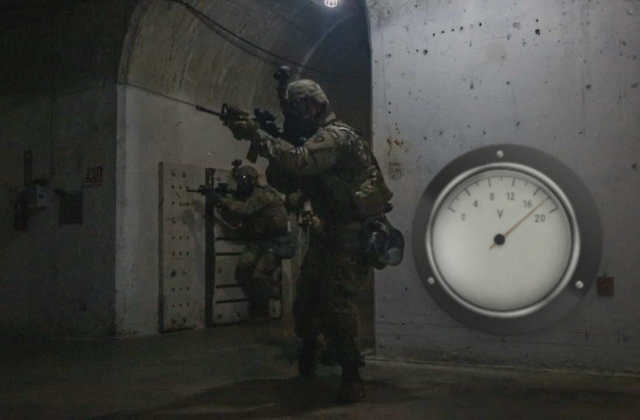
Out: 18V
